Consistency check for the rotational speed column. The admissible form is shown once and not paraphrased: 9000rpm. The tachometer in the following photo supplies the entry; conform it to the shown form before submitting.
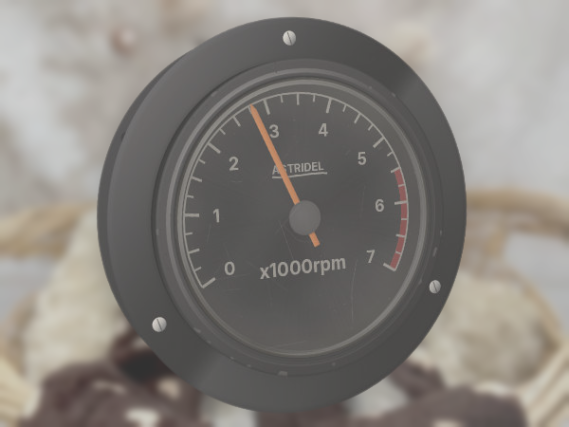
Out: 2750rpm
